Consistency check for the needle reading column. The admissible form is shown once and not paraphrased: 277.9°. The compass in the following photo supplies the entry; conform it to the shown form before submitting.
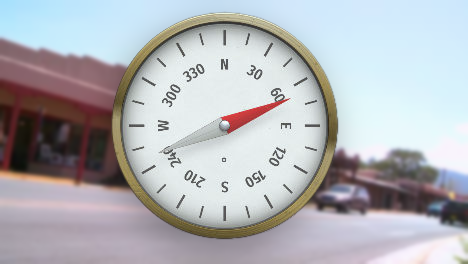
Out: 67.5°
